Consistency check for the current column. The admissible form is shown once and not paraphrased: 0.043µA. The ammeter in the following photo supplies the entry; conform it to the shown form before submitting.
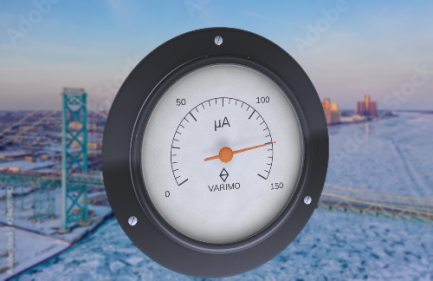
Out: 125µA
